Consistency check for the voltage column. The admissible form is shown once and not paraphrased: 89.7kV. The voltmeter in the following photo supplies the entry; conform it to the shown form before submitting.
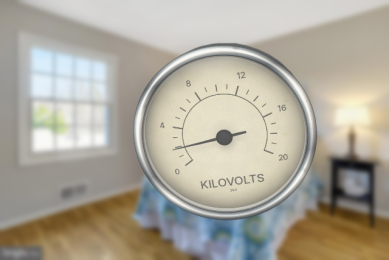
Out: 2kV
